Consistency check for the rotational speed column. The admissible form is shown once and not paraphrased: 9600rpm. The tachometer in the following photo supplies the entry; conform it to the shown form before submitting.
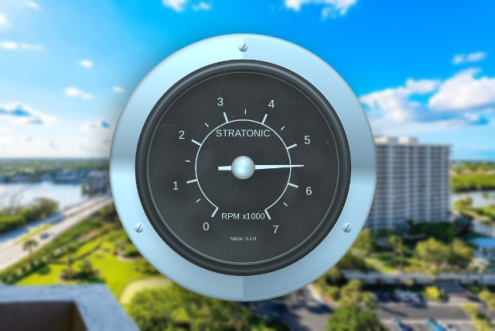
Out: 5500rpm
